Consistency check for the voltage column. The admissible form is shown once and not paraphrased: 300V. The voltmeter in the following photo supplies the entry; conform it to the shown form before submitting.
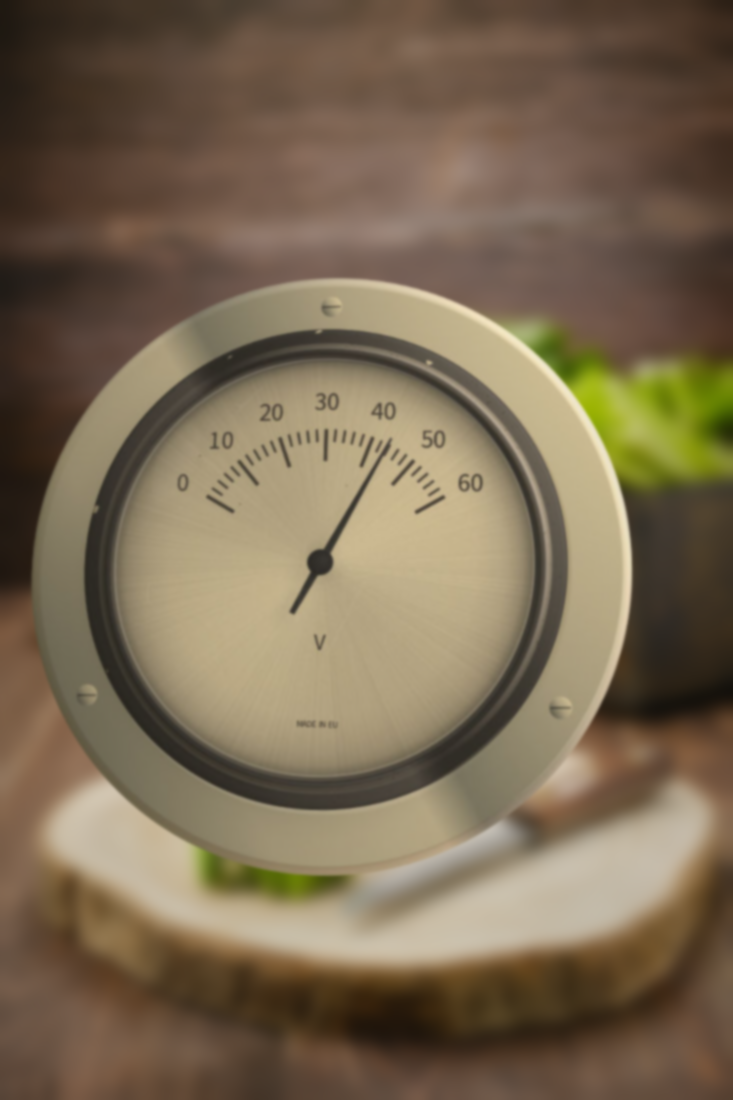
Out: 44V
